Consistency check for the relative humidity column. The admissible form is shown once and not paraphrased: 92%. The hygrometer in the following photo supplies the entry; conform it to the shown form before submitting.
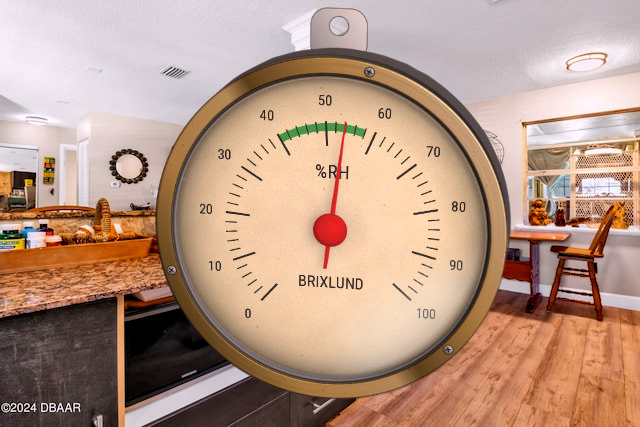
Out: 54%
